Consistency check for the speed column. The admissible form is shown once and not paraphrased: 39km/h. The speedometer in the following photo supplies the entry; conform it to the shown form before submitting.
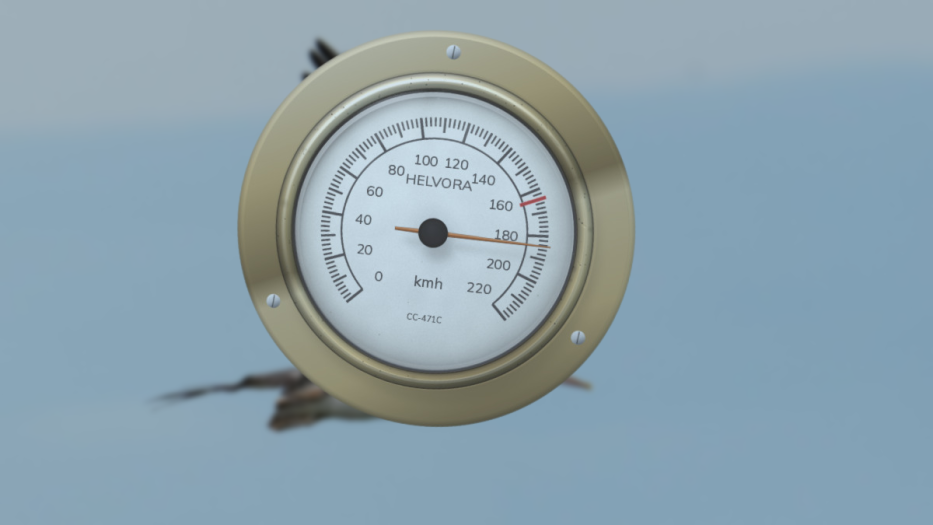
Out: 184km/h
